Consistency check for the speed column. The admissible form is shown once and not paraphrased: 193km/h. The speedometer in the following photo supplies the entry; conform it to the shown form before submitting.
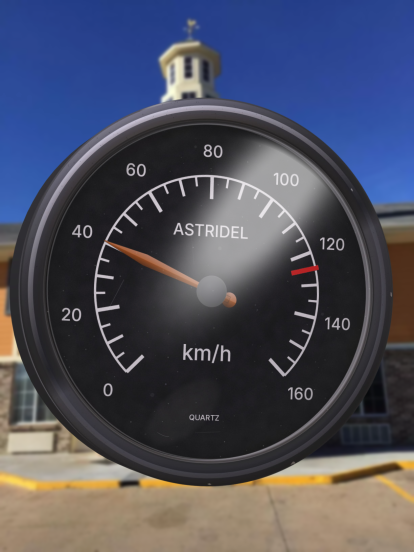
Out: 40km/h
